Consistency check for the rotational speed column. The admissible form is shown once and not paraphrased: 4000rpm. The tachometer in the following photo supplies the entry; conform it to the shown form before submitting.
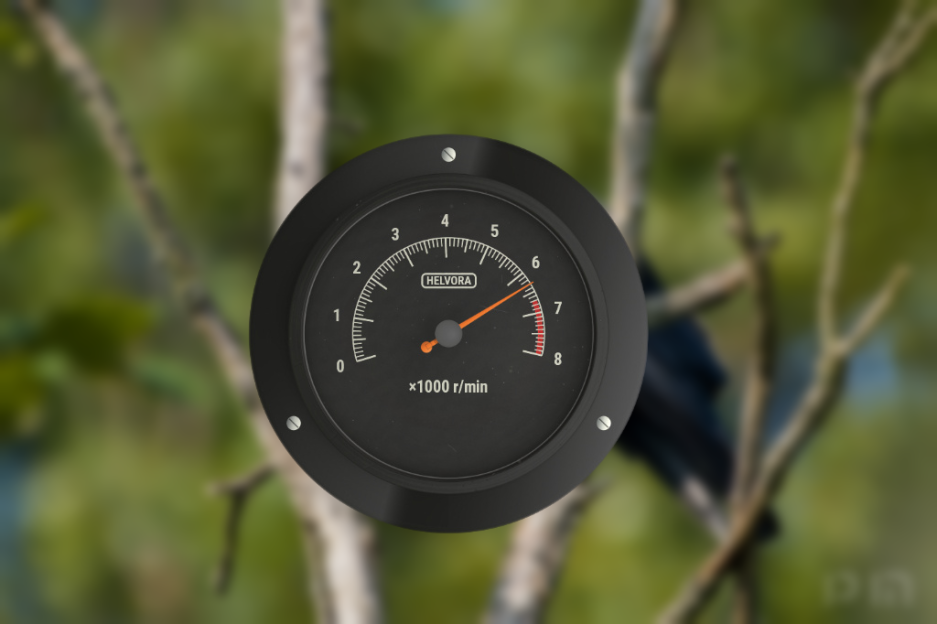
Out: 6300rpm
